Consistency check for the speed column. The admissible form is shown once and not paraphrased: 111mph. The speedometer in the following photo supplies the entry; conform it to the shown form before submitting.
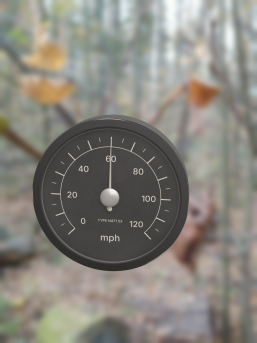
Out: 60mph
